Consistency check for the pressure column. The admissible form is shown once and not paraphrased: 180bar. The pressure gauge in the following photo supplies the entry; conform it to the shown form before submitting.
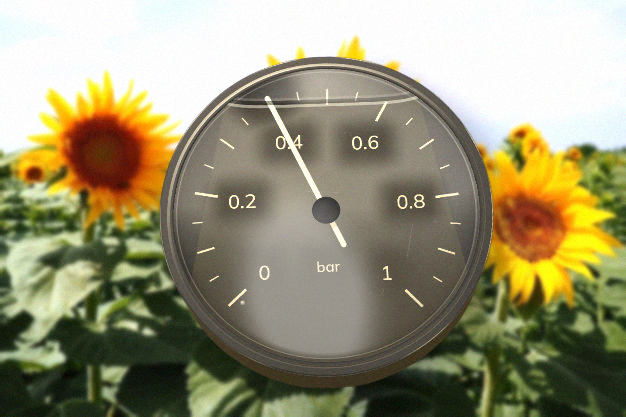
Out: 0.4bar
